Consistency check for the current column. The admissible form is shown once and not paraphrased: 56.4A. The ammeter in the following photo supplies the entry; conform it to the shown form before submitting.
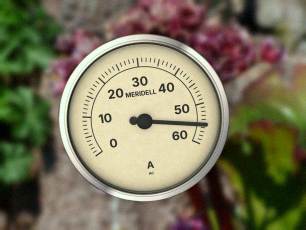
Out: 55A
